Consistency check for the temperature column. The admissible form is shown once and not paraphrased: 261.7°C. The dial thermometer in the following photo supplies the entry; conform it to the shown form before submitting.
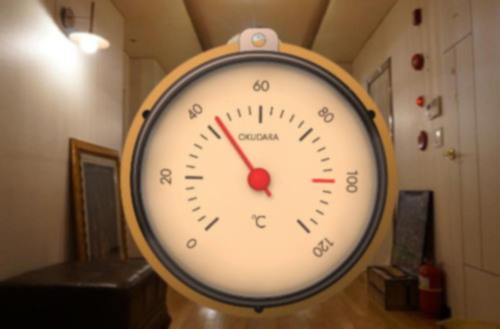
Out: 44°C
